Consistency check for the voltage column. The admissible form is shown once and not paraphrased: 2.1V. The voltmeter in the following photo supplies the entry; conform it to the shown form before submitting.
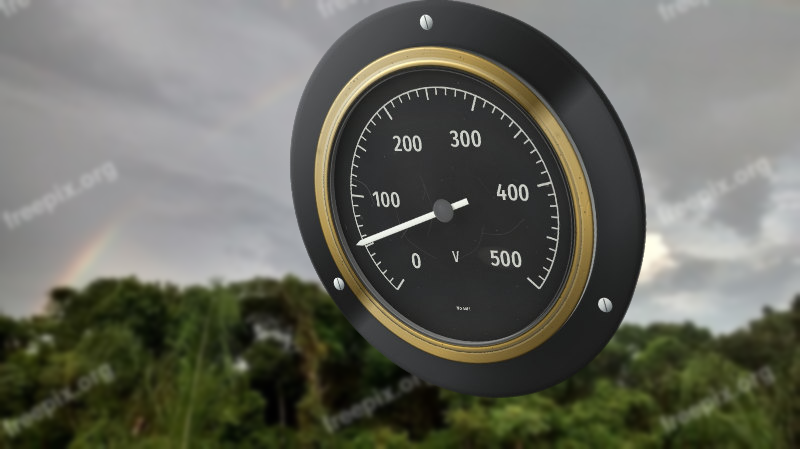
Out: 55V
